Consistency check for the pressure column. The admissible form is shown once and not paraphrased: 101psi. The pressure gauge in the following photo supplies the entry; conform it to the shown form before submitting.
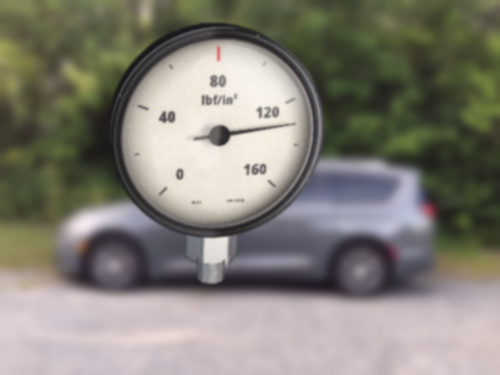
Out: 130psi
